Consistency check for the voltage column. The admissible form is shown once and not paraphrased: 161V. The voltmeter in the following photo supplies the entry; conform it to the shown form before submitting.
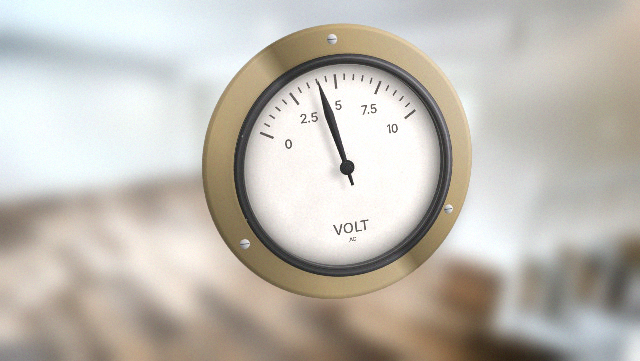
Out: 4V
